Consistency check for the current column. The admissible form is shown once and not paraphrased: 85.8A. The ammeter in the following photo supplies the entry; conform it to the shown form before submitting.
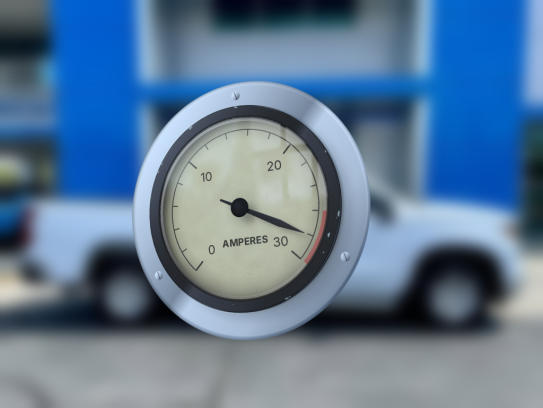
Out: 28A
